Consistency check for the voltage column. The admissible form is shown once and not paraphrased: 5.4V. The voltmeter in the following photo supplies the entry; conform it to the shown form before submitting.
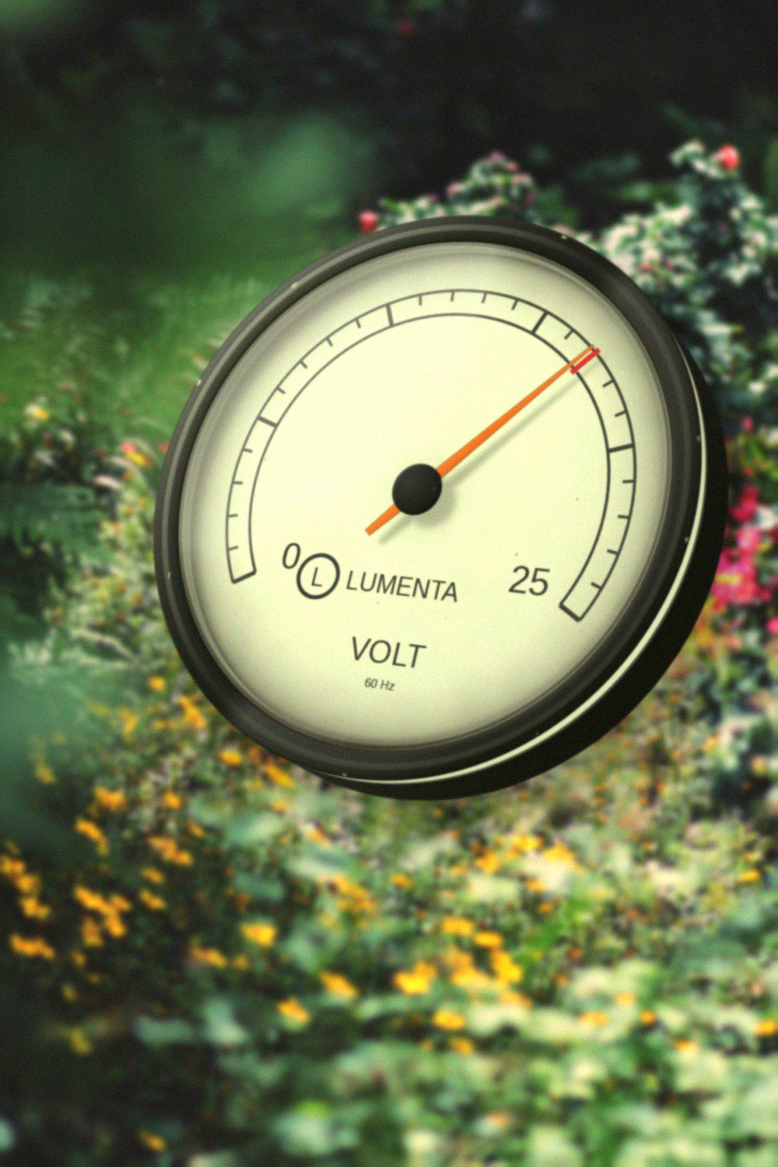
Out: 17V
